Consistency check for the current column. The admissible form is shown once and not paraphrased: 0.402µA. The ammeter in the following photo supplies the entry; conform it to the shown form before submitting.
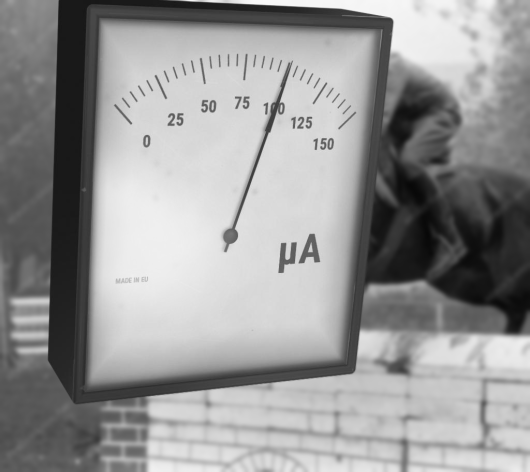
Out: 100µA
